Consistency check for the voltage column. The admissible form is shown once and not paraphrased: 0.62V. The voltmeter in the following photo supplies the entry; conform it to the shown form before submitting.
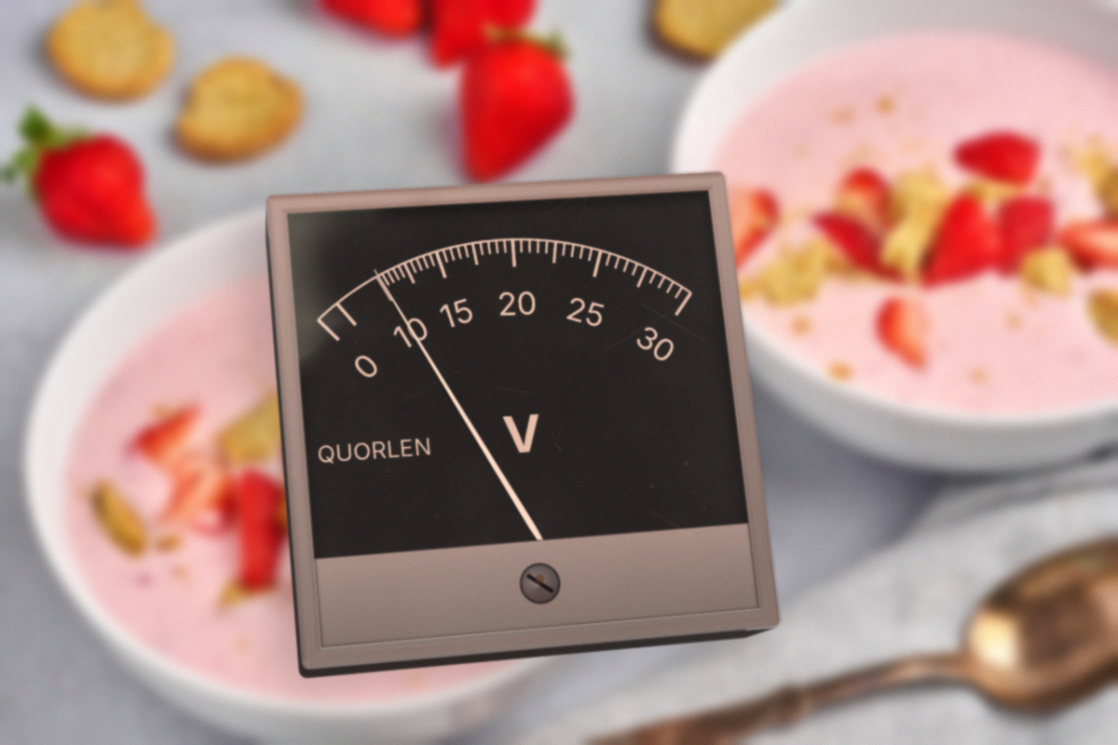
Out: 10V
